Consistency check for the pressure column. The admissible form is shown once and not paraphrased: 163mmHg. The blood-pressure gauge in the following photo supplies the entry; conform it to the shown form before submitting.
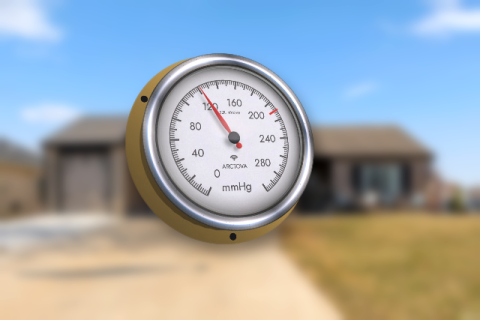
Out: 120mmHg
